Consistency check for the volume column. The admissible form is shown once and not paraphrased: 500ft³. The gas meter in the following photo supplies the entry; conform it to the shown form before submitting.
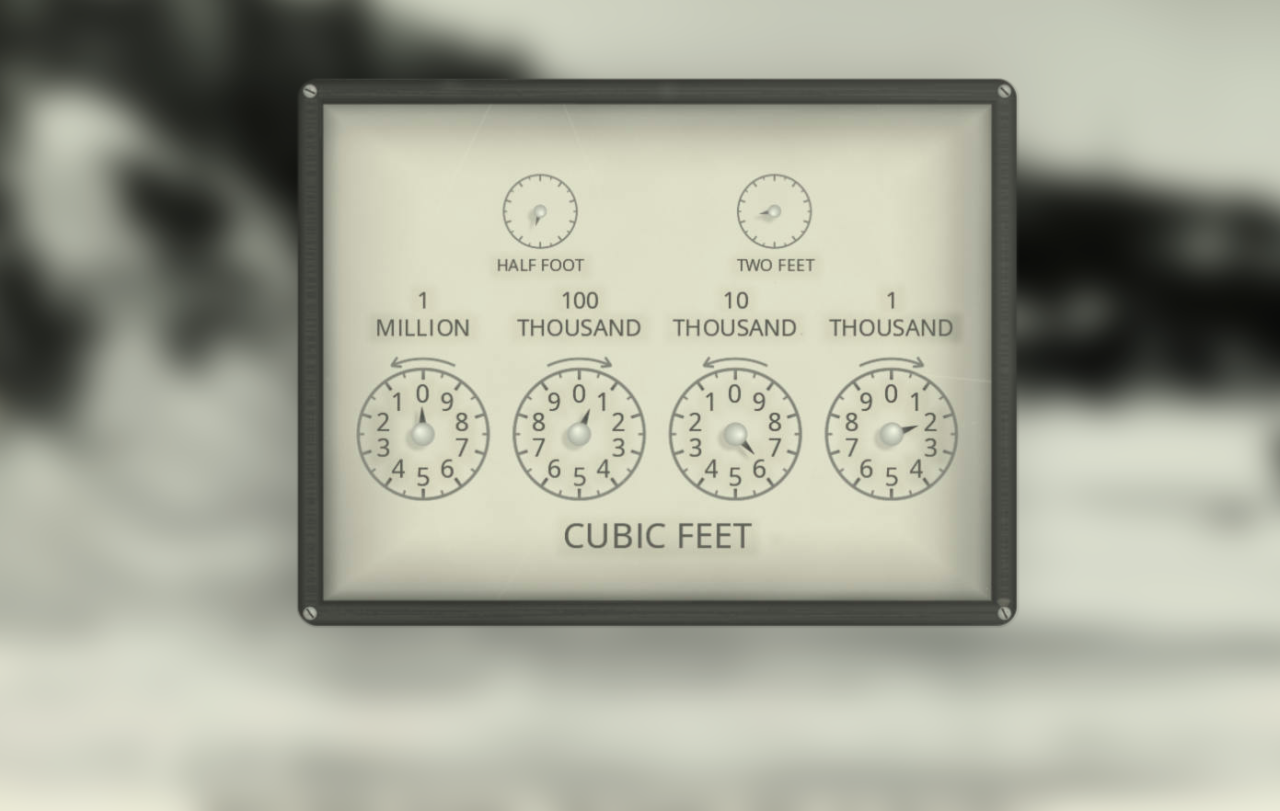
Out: 6200ft³
